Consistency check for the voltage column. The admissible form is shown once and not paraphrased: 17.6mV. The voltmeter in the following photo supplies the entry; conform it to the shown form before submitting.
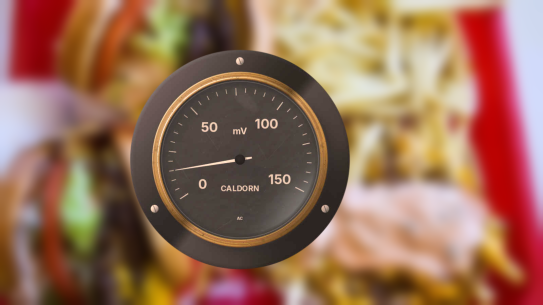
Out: 15mV
